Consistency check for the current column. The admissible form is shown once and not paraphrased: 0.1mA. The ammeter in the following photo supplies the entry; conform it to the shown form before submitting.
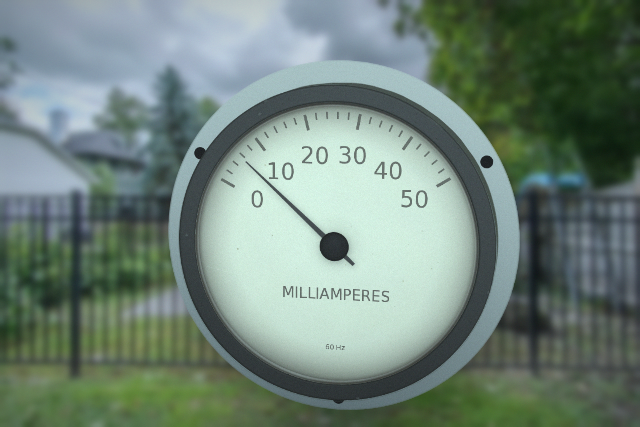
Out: 6mA
